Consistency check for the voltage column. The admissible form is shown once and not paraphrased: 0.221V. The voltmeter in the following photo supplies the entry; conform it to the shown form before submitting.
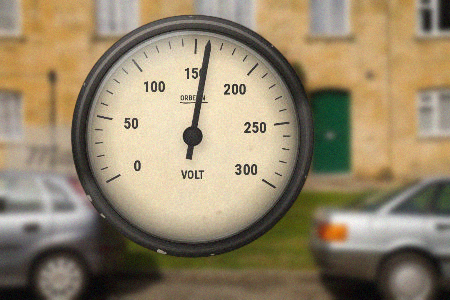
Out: 160V
